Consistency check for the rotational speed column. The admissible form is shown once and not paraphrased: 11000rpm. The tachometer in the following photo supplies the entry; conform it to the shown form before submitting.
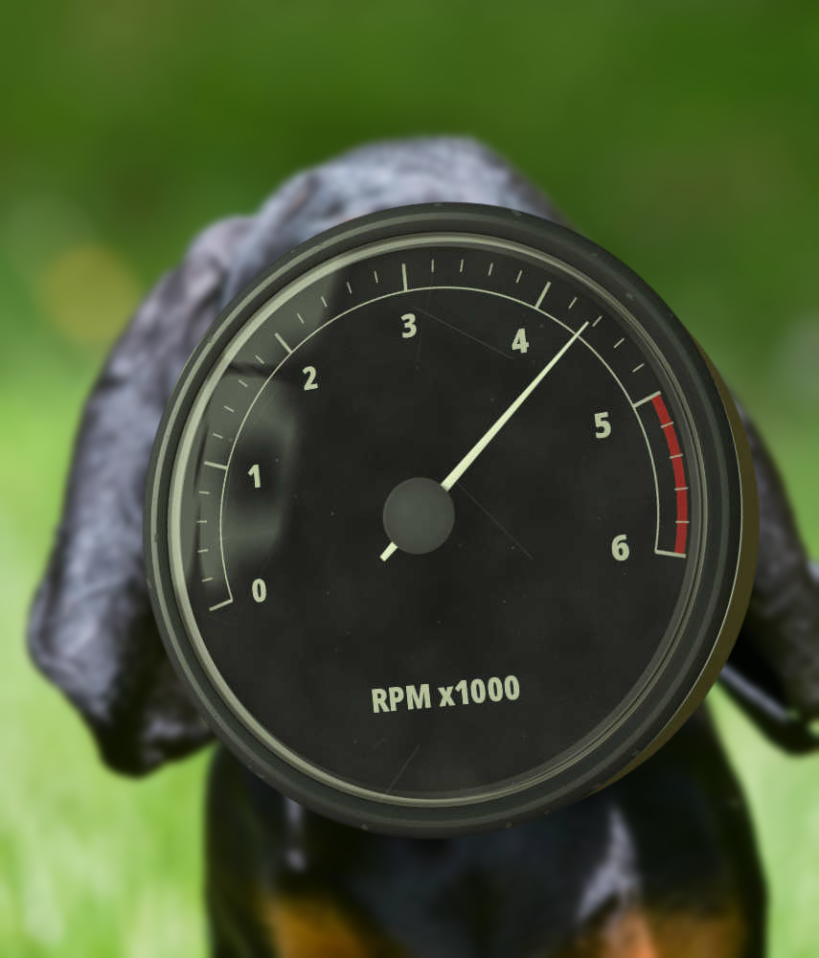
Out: 4400rpm
